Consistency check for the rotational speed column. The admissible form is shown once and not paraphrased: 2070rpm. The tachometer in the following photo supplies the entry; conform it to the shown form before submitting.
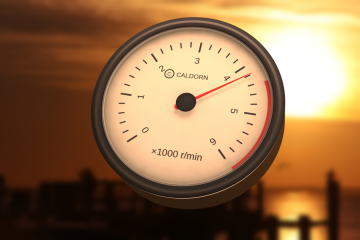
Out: 4200rpm
